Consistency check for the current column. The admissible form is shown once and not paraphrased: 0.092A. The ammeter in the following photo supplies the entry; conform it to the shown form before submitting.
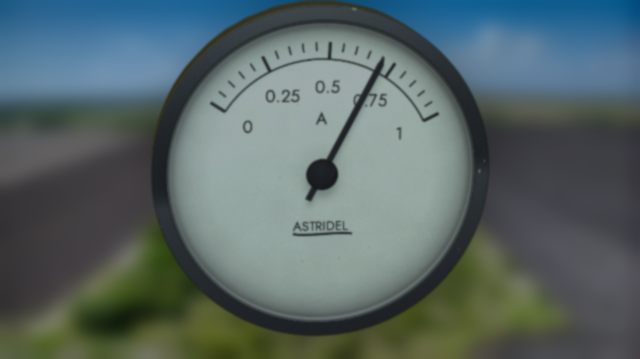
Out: 0.7A
